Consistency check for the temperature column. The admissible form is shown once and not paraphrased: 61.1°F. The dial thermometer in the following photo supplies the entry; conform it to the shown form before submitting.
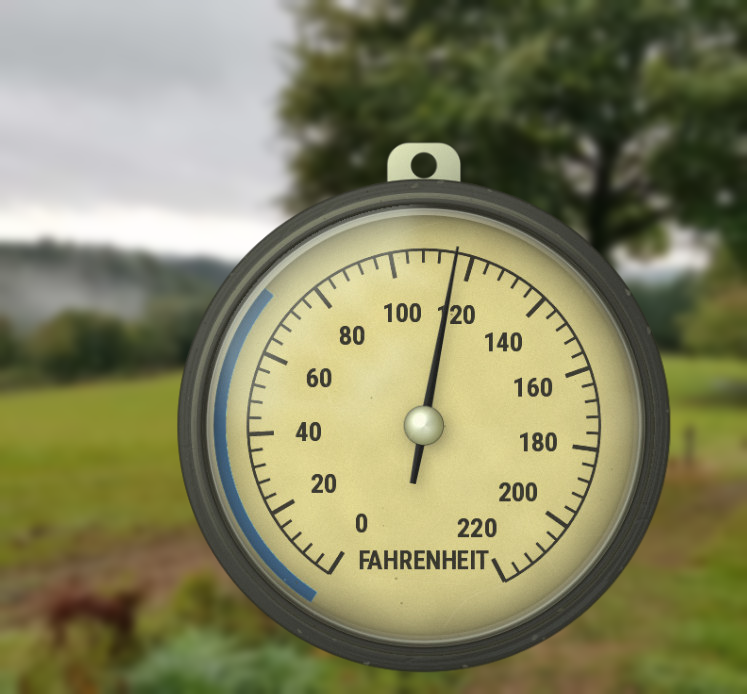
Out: 116°F
